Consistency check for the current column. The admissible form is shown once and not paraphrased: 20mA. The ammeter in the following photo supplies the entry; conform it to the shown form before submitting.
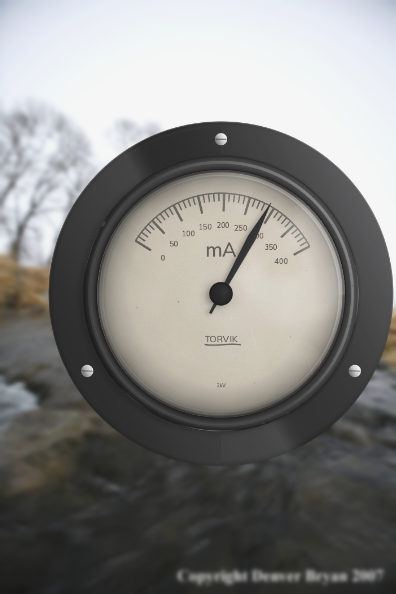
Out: 290mA
